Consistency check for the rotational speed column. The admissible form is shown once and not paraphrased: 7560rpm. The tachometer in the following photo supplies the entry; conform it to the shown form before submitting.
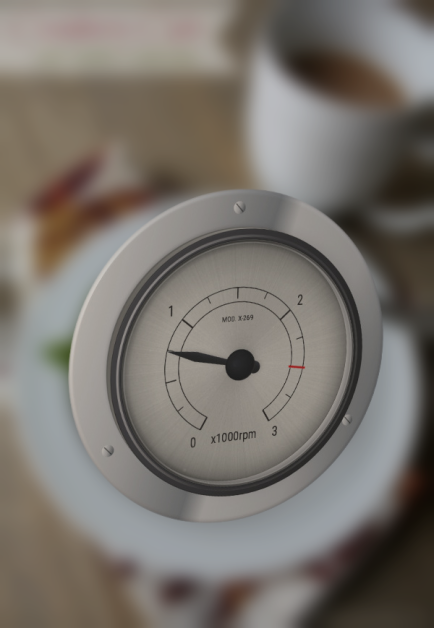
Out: 750rpm
